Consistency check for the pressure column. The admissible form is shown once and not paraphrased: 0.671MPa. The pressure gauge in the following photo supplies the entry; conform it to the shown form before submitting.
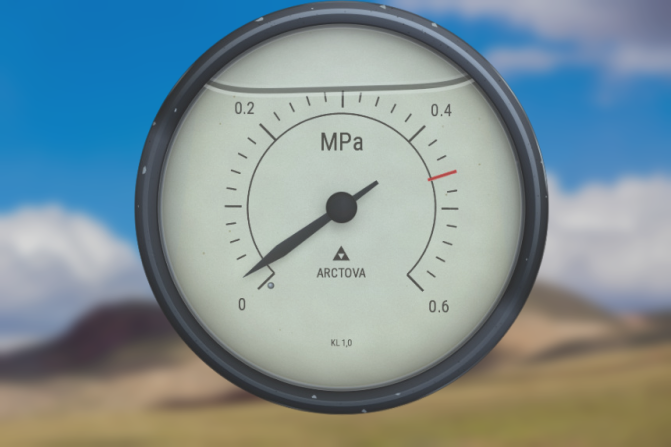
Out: 0.02MPa
